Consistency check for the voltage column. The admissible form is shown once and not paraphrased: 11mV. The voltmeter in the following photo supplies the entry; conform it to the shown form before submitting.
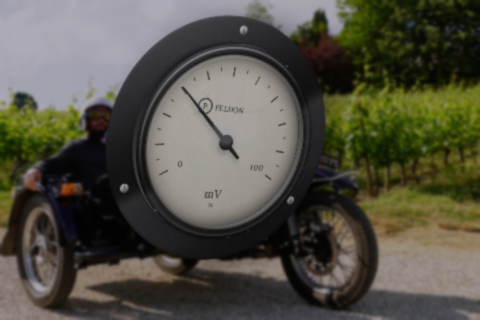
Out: 30mV
